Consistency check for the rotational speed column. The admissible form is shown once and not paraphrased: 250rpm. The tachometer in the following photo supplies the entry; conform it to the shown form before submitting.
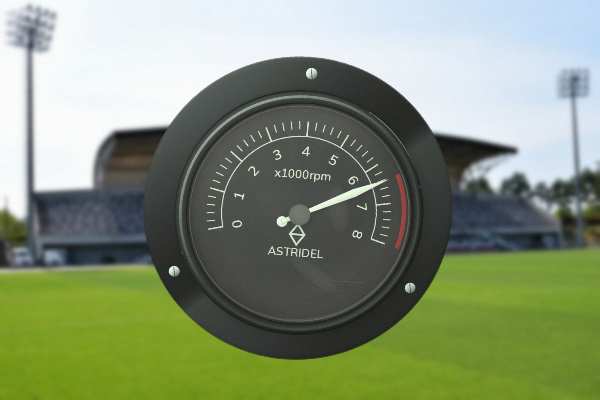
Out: 6400rpm
